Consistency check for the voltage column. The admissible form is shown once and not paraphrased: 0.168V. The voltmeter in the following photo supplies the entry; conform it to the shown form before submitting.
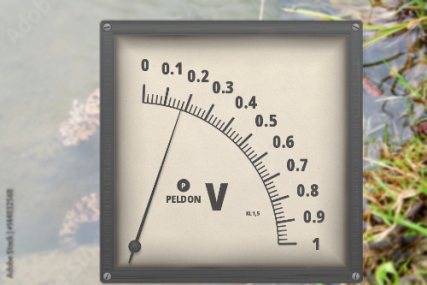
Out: 0.18V
